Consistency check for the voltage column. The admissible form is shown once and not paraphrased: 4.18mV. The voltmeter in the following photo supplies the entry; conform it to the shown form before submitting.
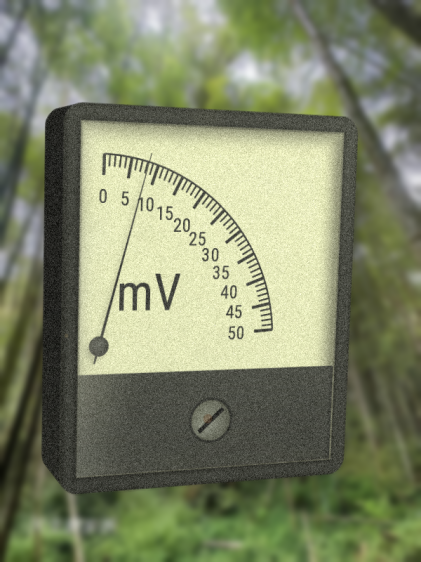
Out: 8mV
